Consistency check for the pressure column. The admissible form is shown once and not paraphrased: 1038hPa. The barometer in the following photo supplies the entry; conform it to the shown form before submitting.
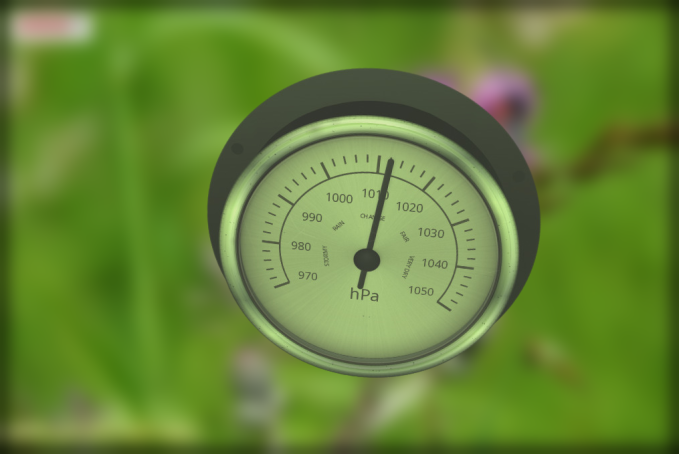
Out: 1012hPa
